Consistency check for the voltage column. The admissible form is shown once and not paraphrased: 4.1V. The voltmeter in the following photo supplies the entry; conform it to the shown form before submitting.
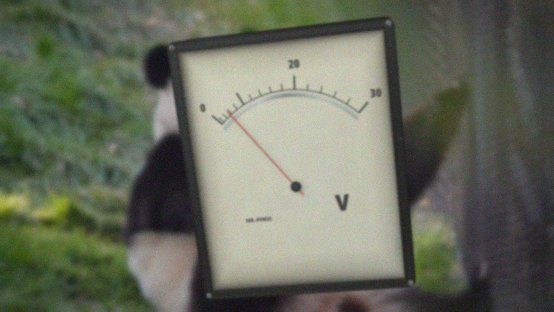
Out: 6V
